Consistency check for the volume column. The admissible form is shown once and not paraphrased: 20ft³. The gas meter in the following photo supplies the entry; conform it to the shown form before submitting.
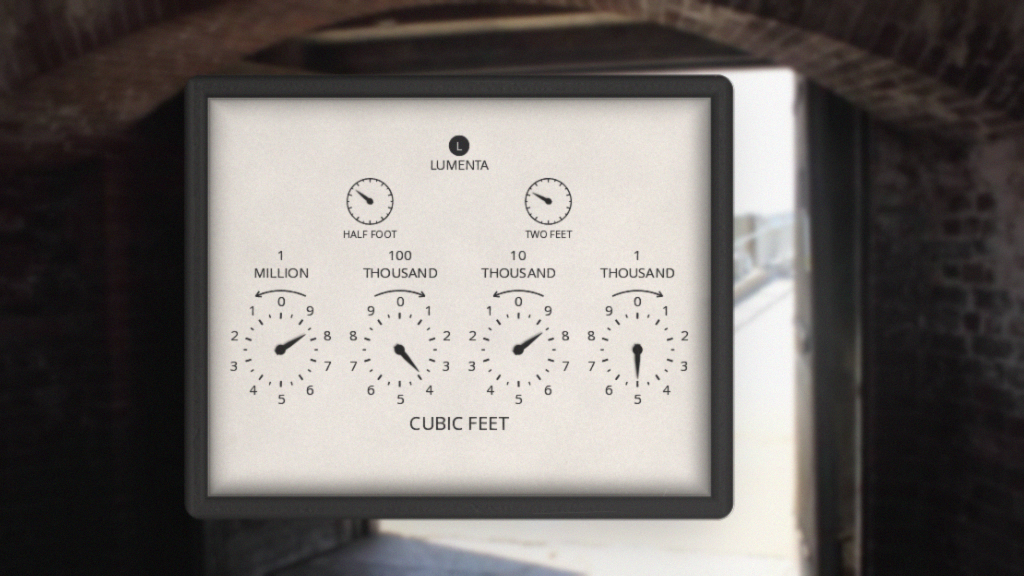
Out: 838500ft³
